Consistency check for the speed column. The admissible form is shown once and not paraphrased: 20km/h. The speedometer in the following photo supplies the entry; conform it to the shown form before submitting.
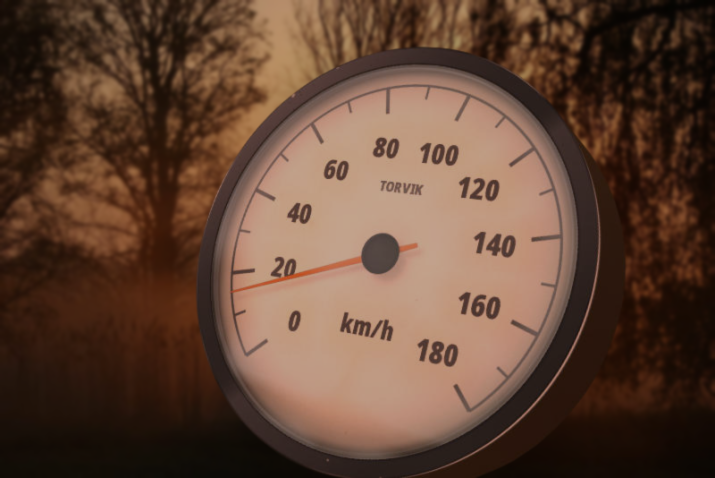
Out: 15km/h
